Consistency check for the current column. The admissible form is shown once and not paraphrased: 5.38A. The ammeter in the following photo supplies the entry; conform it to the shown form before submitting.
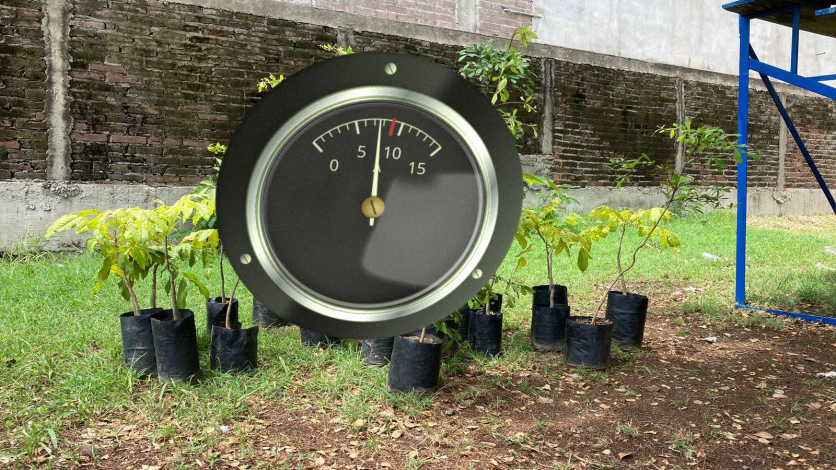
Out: 7.5A
